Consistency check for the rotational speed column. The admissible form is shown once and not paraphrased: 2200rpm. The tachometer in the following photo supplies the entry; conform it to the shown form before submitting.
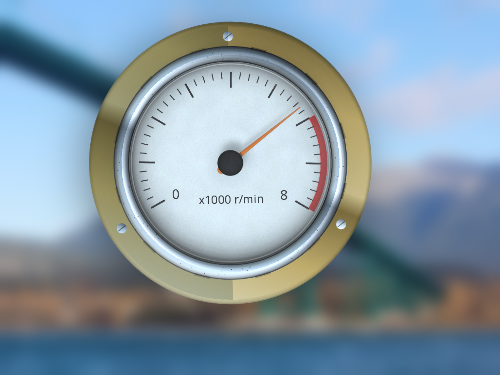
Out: 5700rpm
